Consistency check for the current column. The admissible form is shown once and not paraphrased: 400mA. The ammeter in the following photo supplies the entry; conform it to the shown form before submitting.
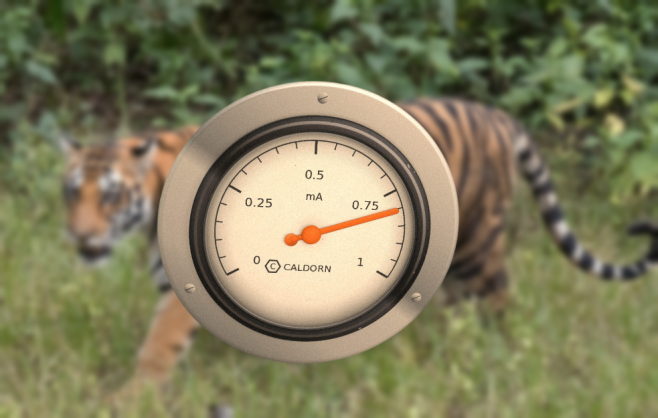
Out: 0.8mA
